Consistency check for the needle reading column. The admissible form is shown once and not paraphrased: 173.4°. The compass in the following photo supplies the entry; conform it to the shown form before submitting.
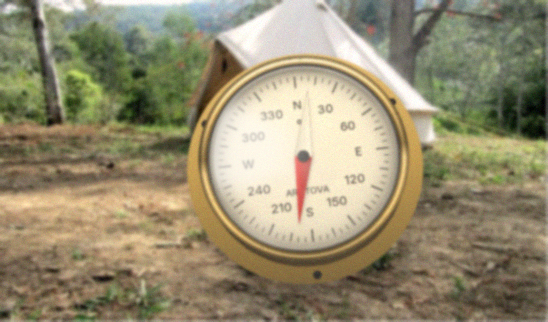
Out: 190°
